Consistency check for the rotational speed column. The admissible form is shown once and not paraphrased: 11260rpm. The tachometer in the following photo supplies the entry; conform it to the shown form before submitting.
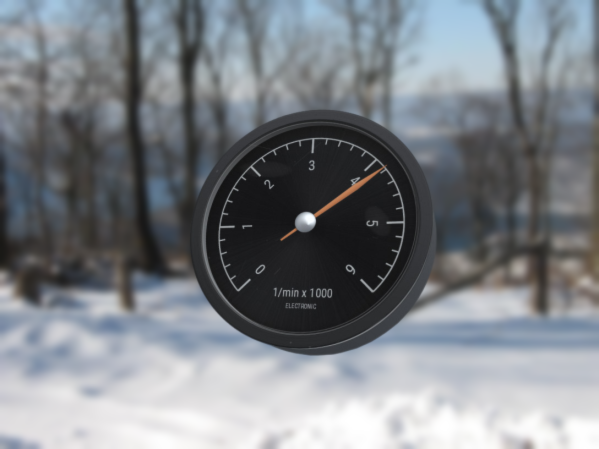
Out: 4200rpm
